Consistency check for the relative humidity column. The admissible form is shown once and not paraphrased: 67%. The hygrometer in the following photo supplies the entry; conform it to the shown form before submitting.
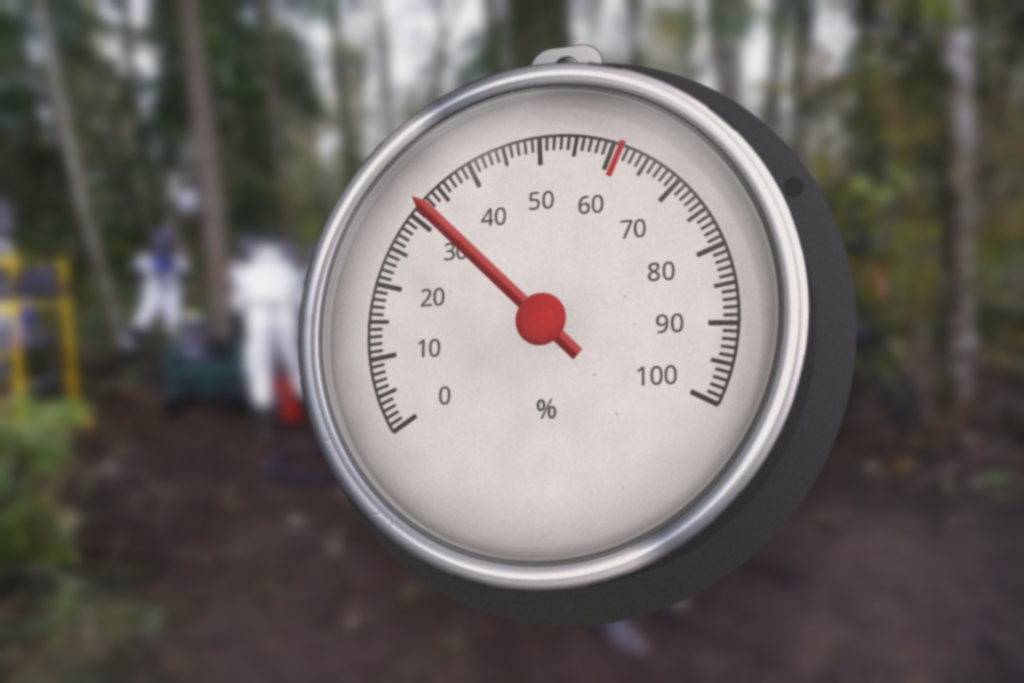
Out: 32%
